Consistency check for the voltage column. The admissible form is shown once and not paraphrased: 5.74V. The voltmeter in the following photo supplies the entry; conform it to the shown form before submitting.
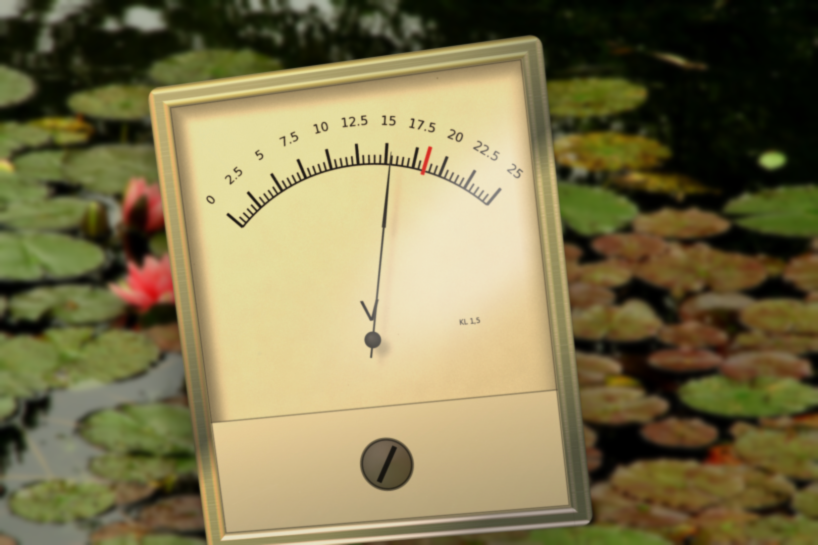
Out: 15.5V
